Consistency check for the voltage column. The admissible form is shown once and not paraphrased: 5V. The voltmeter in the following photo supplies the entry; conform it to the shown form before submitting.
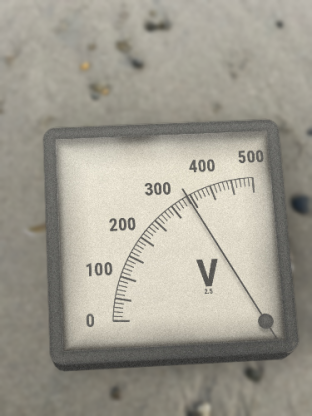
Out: 340V
